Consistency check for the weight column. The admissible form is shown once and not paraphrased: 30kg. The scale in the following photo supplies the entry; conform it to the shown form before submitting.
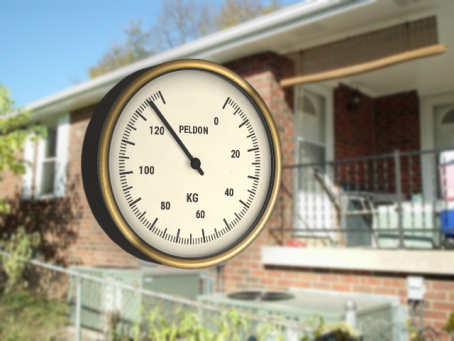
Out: 125kg
